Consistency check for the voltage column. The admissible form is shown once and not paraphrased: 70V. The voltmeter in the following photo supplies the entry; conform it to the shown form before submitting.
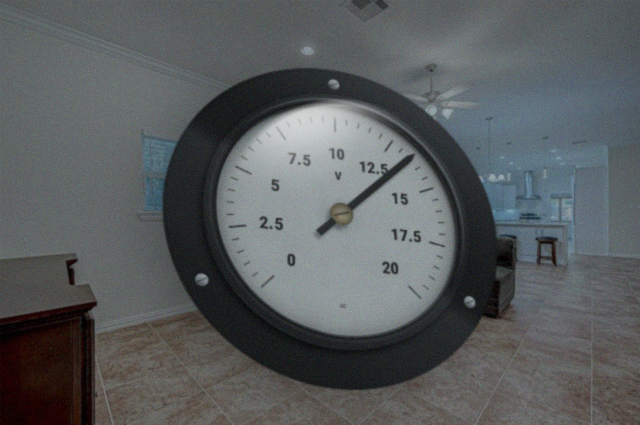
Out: 13.5V
